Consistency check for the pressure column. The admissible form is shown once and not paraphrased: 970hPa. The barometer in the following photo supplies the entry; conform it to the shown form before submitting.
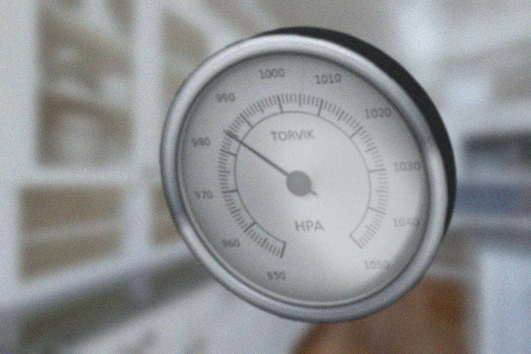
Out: 985hPa
